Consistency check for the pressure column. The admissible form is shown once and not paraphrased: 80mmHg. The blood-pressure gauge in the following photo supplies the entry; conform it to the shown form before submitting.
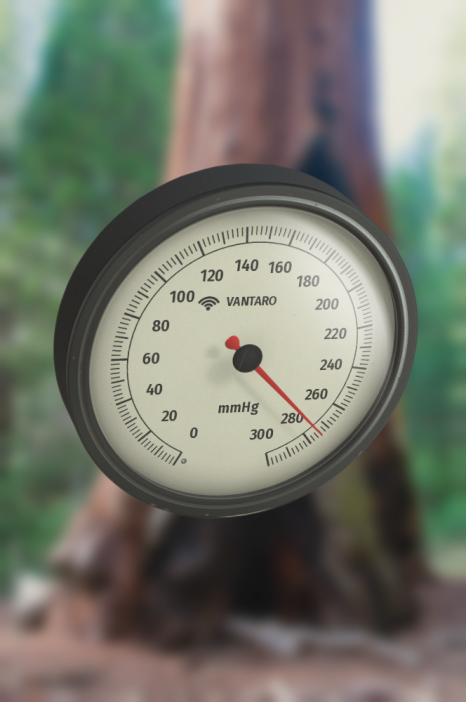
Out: 274mmHg
